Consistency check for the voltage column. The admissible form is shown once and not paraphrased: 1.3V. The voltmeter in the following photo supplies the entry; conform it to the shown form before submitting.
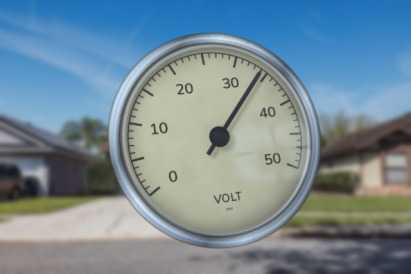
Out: 34V
